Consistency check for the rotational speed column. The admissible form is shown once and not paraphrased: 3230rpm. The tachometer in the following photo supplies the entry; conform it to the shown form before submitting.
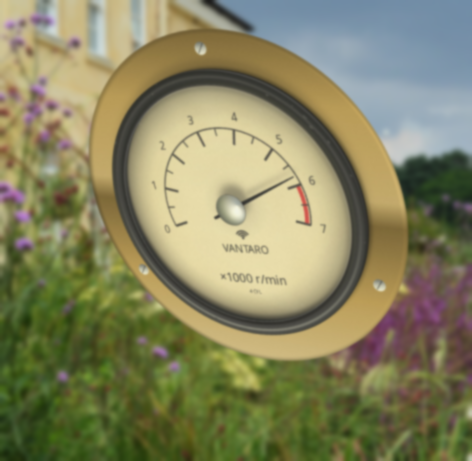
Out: 5750rpm
